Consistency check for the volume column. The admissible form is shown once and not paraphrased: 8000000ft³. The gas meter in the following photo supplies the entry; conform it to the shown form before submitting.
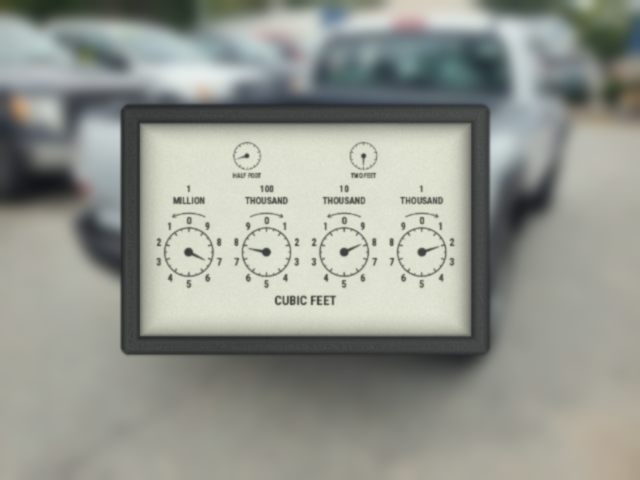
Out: 678200ft³
